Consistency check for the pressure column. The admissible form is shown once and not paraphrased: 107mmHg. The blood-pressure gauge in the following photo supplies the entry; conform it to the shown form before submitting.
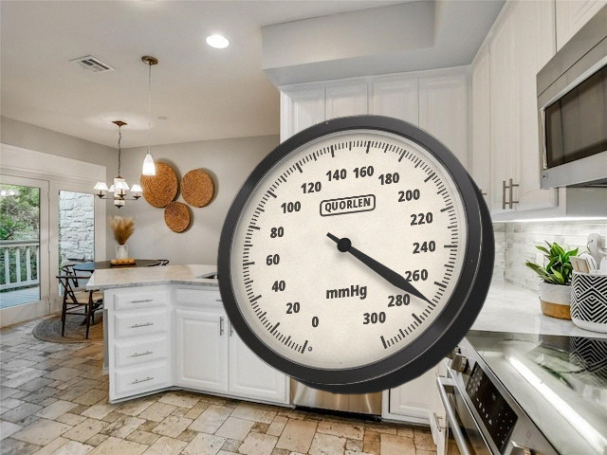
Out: 270mmHg
